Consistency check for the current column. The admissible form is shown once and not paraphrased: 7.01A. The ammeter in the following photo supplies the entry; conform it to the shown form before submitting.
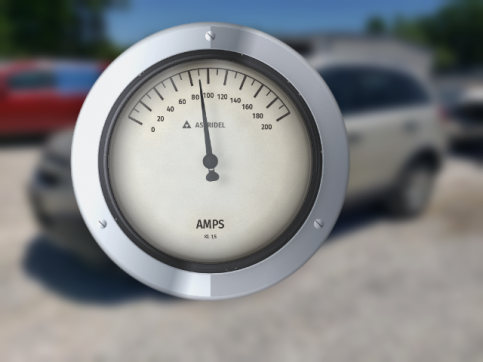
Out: 90A
